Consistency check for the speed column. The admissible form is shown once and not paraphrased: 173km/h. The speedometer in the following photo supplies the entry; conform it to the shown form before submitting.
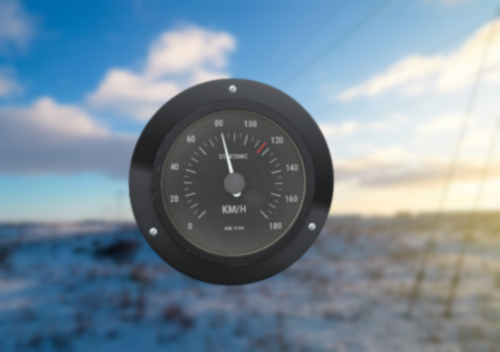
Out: 80km/h
